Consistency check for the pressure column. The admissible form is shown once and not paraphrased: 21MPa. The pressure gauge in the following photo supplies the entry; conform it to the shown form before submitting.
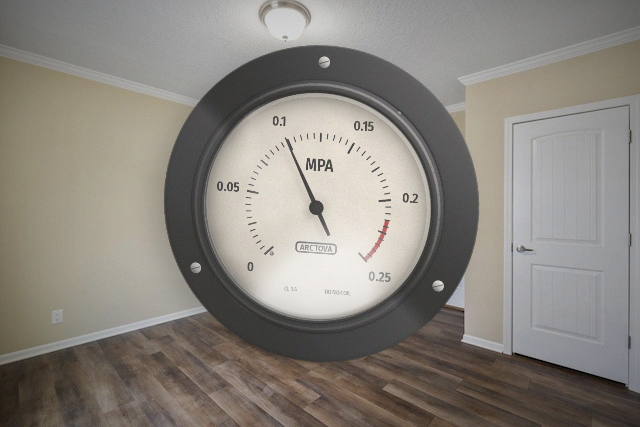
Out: 0.1MPa
